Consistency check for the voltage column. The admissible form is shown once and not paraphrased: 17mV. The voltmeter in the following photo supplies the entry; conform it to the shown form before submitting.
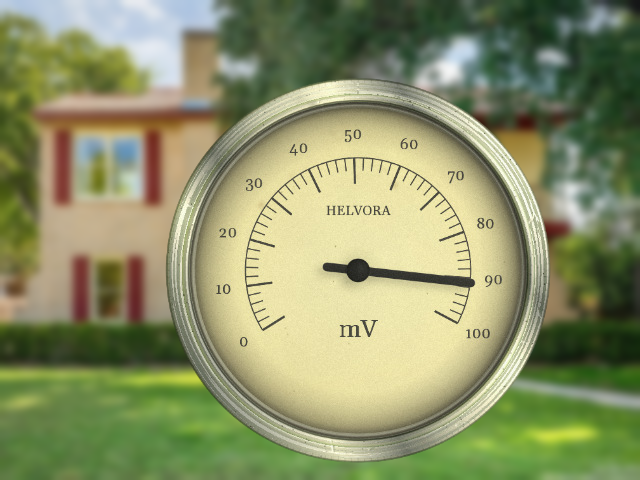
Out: 91mV
